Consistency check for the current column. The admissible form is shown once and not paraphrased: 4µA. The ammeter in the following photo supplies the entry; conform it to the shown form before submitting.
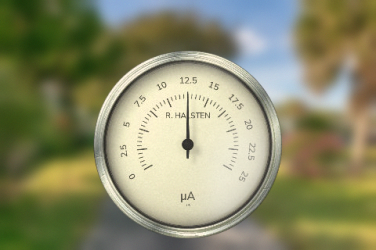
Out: 12.5µA
